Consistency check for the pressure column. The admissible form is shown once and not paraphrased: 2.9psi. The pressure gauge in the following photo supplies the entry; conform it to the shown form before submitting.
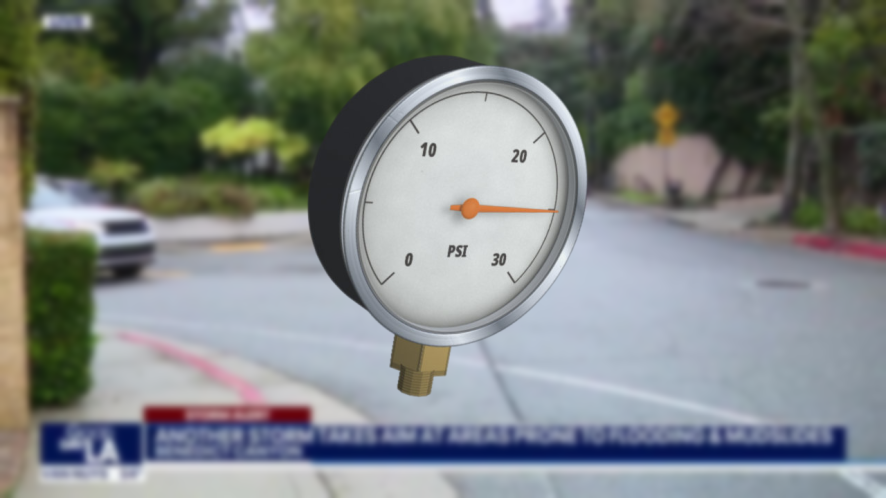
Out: 25psi
